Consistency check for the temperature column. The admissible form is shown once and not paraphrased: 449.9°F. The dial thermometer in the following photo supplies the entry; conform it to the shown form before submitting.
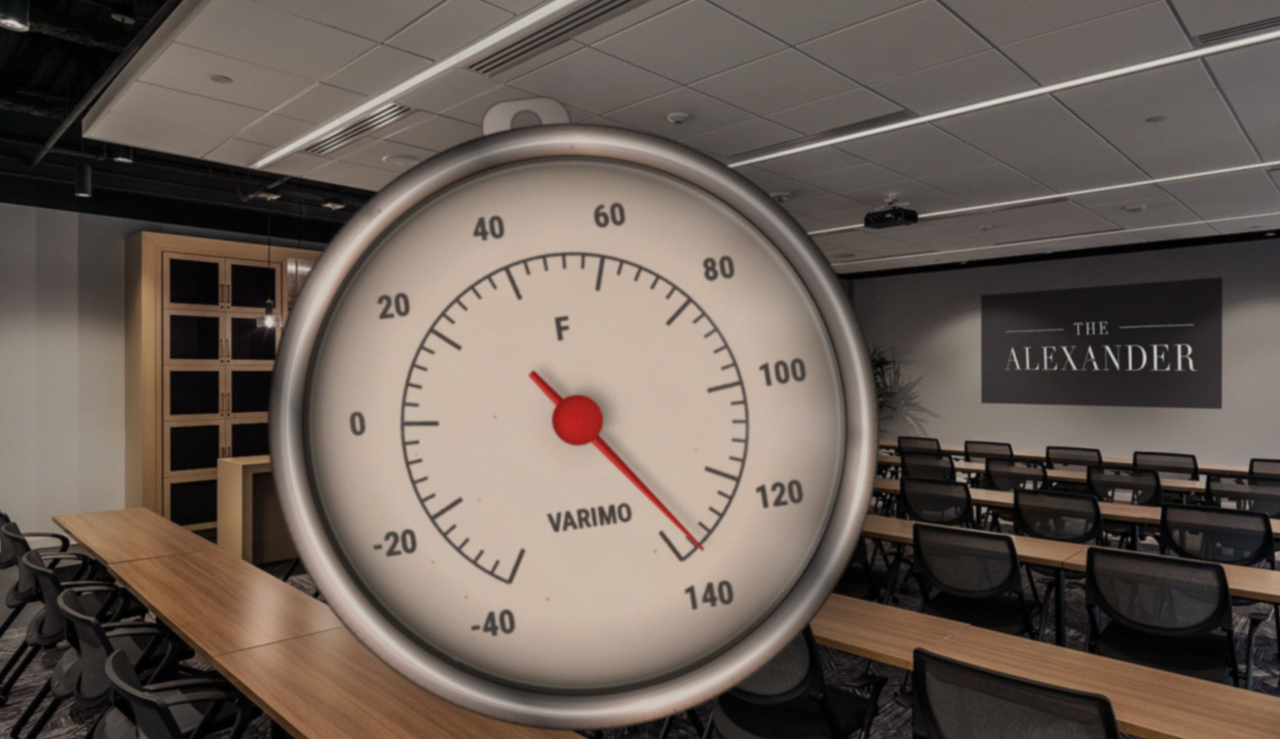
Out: 136°F
